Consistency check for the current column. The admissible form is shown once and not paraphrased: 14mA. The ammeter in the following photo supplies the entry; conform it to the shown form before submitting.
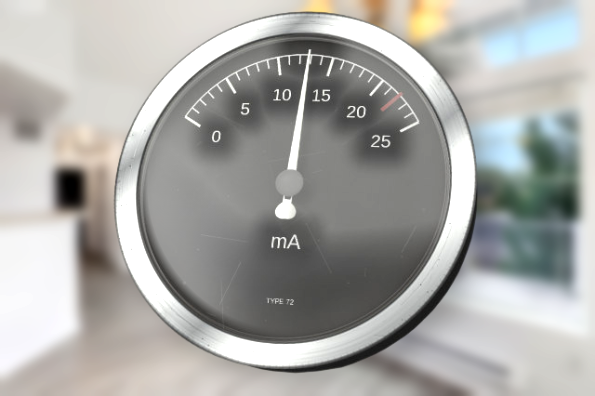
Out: 13mA
